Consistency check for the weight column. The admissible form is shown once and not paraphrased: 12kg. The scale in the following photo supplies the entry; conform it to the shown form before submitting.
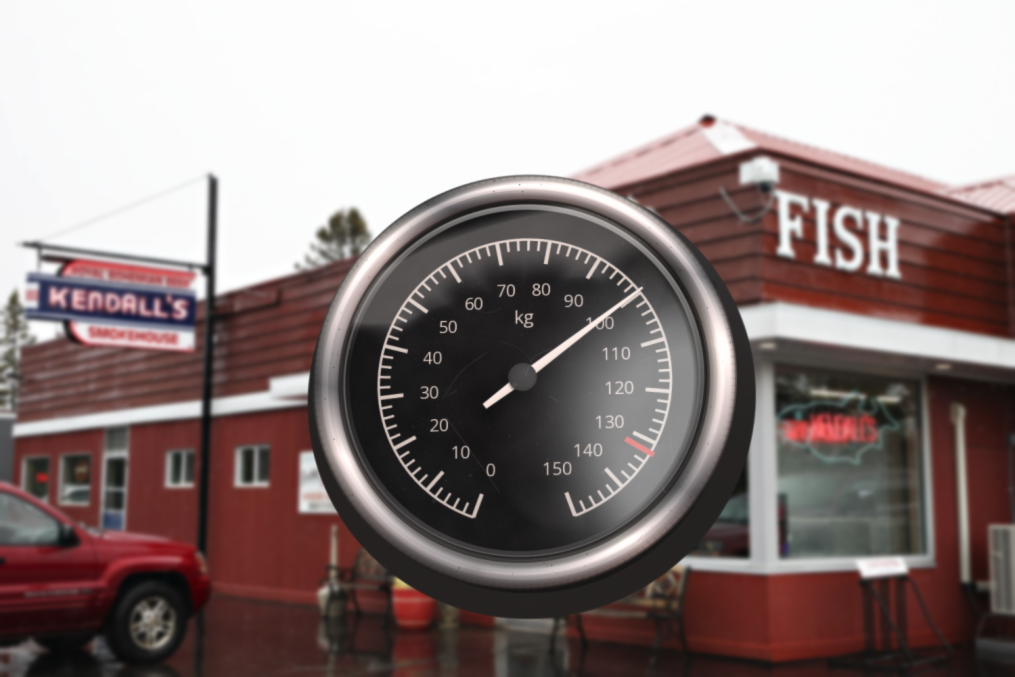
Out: 100kg
